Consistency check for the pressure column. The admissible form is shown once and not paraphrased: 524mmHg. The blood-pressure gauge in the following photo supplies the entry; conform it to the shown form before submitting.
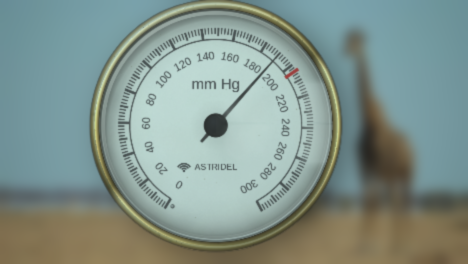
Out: 190mmHg
